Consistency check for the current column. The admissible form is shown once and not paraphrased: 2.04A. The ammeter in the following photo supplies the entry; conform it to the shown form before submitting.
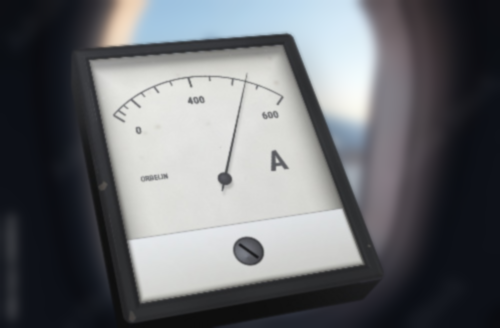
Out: 525A
